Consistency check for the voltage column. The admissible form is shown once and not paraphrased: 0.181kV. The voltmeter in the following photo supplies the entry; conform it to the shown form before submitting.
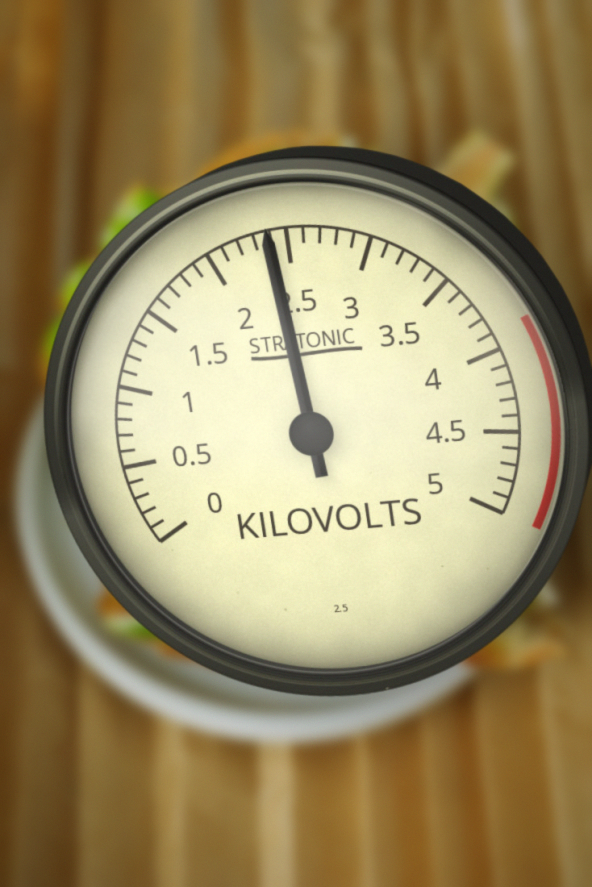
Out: 2.4kV
